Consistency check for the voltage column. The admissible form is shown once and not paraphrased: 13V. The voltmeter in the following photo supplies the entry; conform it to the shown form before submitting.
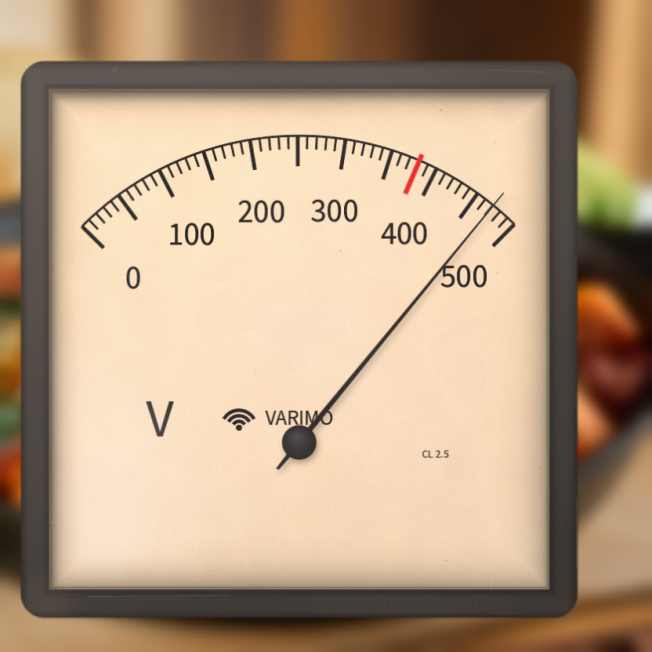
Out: 470V
